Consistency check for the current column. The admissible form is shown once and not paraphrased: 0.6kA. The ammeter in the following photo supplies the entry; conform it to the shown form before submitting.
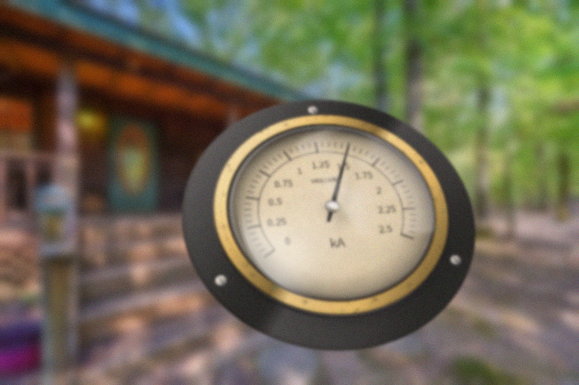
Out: 1.5kA
